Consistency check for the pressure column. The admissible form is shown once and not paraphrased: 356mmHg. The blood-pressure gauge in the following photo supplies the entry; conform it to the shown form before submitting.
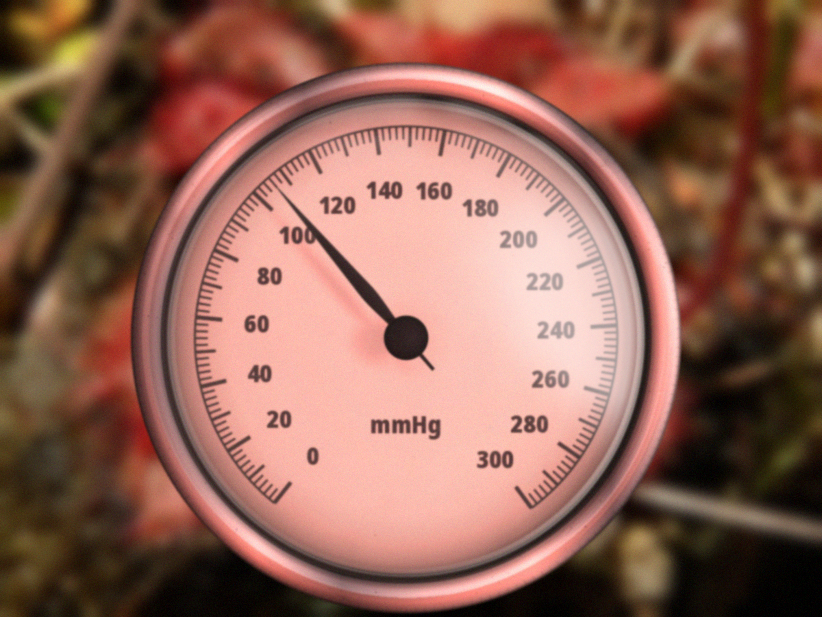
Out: 106mmHg
